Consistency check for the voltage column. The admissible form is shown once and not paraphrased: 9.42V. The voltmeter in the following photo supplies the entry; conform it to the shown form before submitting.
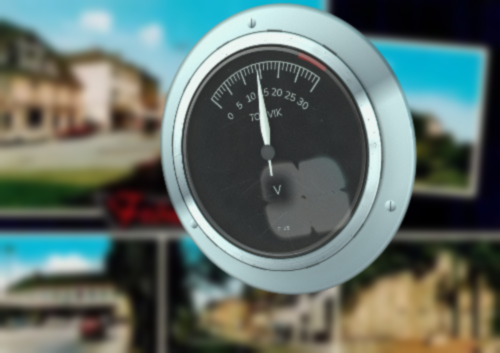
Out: 15V
